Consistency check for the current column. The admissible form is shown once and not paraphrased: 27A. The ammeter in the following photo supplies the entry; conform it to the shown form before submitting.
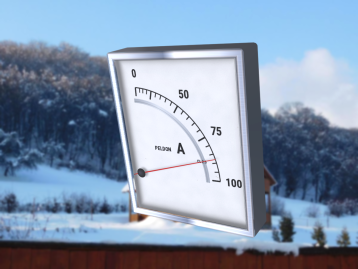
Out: 87.5A
